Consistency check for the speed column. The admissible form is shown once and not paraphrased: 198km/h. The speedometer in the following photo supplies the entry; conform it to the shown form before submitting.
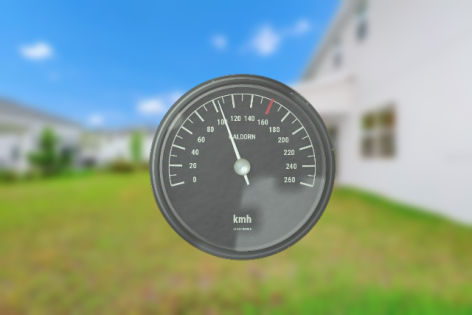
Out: 105km/h
